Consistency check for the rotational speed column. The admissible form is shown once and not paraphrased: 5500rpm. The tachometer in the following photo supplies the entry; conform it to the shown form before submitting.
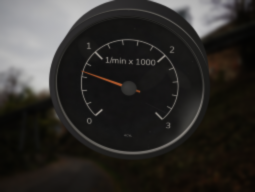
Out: 700rpm
